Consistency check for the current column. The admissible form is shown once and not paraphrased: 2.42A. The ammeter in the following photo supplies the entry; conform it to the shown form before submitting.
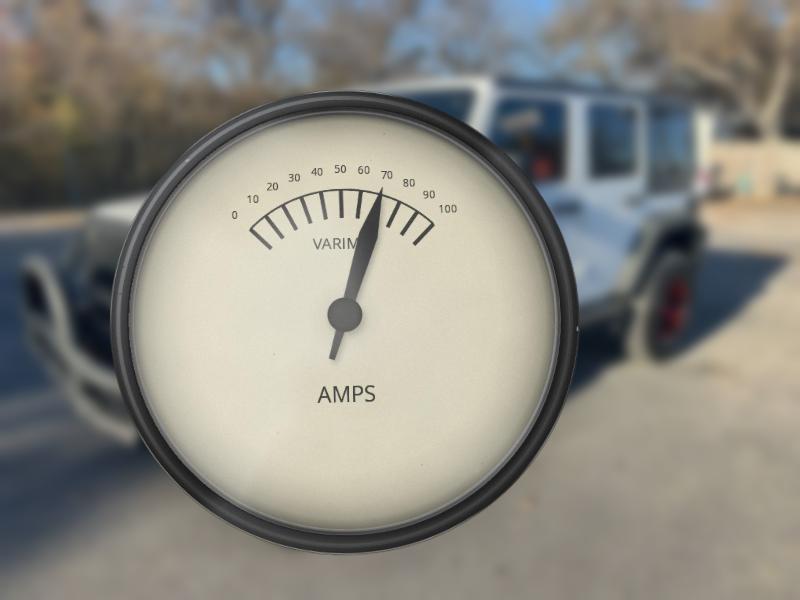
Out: 70A
